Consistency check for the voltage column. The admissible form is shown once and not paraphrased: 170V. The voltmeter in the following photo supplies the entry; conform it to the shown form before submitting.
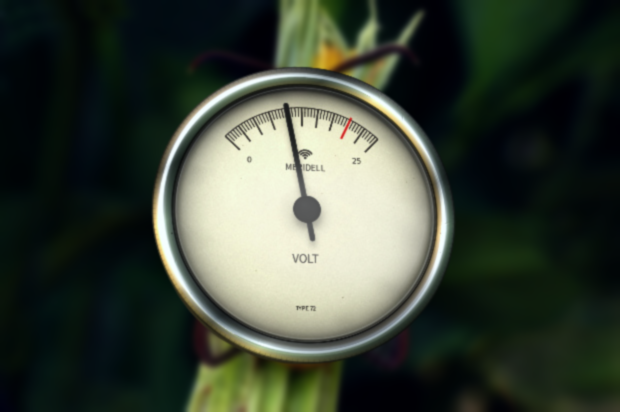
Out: 10V
